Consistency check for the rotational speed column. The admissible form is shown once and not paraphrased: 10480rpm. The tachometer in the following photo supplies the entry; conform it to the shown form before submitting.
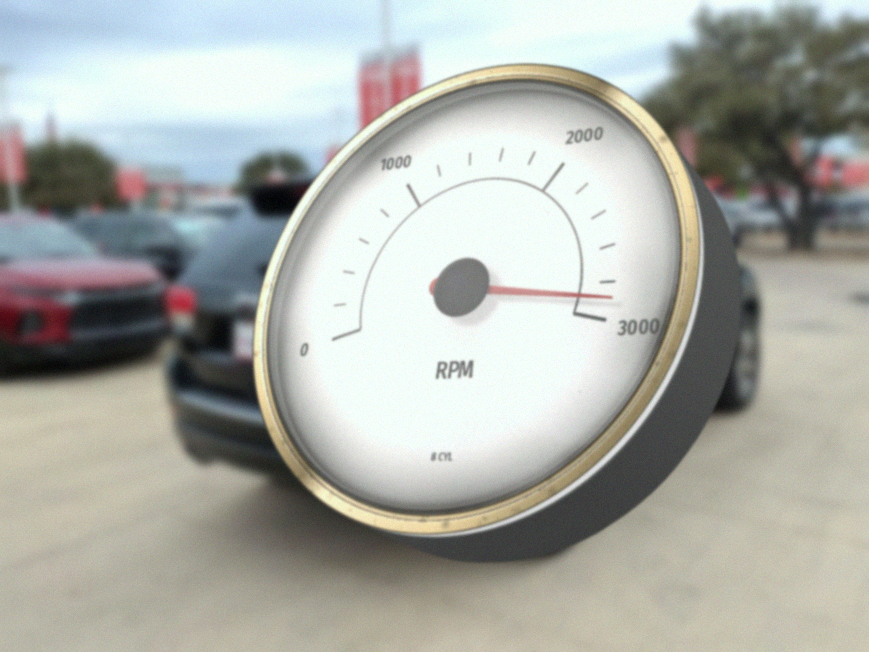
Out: 2900rpm
